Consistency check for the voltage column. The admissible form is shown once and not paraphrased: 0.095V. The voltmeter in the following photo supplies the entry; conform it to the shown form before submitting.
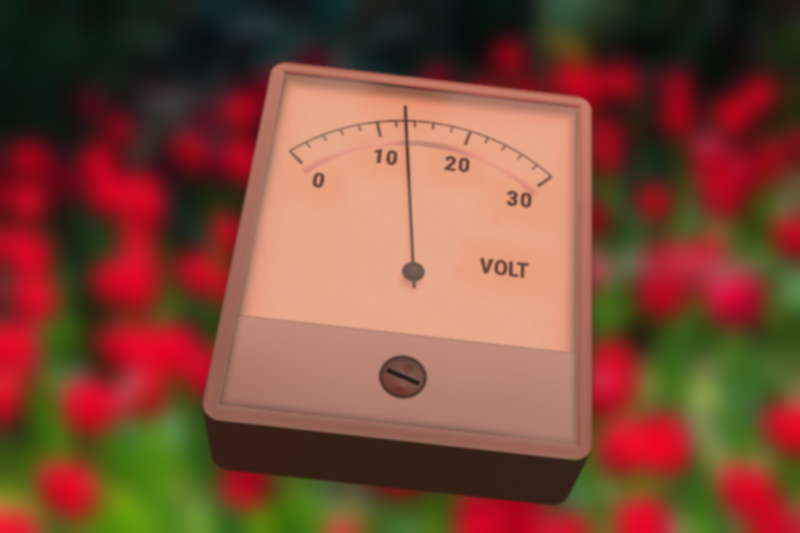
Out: 13V
